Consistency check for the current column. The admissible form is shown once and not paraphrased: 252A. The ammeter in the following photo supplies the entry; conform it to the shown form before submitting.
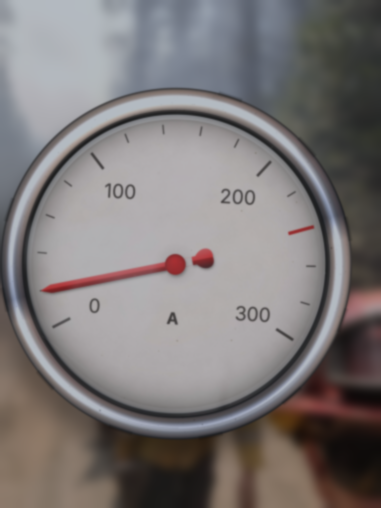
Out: 20A
